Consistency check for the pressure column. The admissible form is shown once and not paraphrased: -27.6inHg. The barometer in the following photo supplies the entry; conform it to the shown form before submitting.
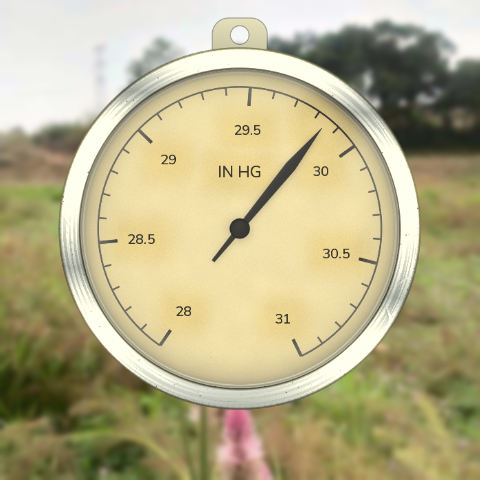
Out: 29.85inHg
